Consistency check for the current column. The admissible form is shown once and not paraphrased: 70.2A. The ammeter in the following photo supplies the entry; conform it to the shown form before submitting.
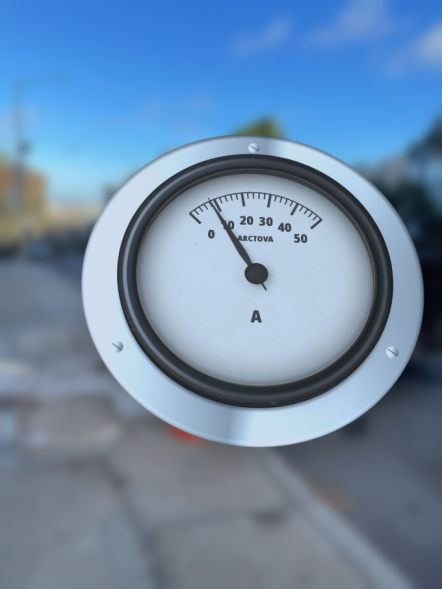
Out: 8A
